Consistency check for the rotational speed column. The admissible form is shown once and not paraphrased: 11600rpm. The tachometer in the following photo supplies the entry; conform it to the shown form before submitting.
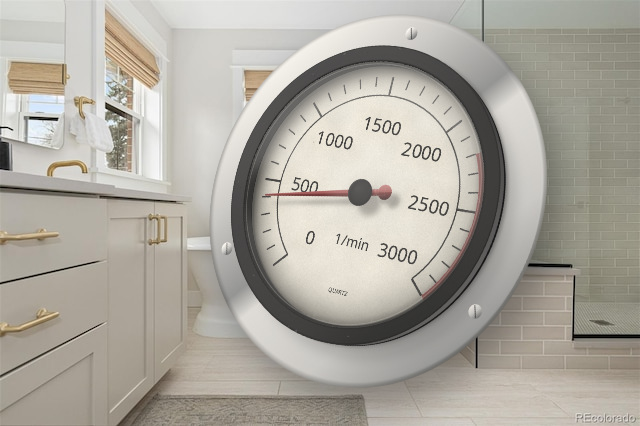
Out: 400rpm
